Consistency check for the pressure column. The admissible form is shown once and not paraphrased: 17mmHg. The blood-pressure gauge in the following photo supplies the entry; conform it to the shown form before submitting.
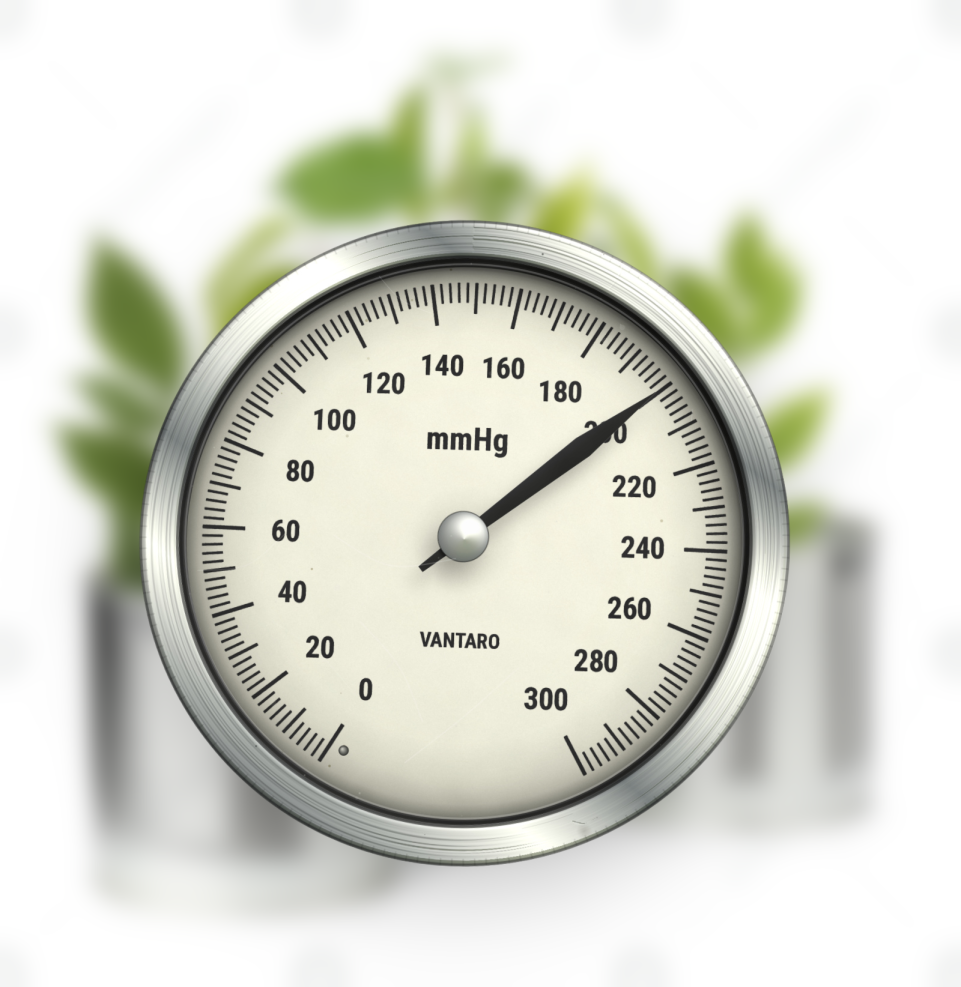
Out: 200mmHg
